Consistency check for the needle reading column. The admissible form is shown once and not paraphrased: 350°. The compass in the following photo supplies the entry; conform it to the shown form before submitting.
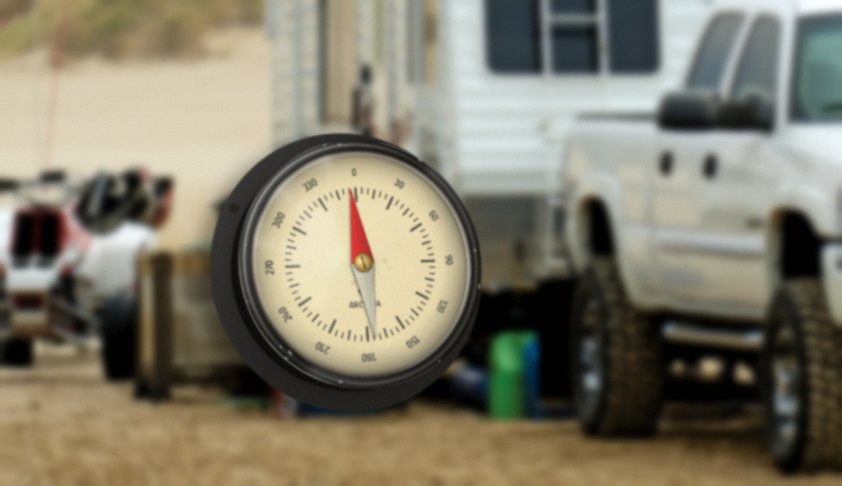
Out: 355°
